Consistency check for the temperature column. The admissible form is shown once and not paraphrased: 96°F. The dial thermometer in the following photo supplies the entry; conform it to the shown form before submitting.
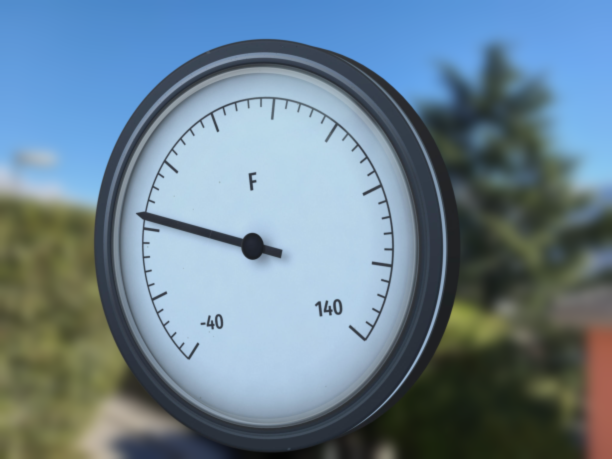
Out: 4°F
